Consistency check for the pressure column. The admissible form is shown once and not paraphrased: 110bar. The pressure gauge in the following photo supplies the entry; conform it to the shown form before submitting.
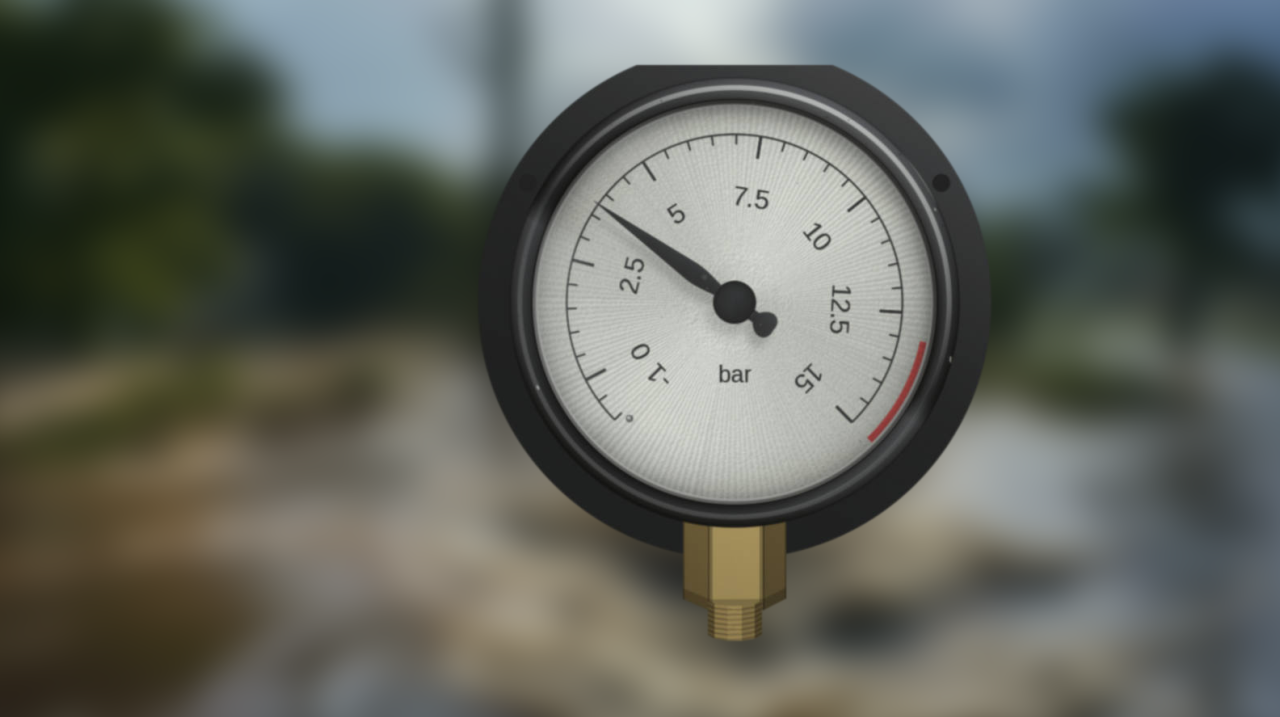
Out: 3.75bar
